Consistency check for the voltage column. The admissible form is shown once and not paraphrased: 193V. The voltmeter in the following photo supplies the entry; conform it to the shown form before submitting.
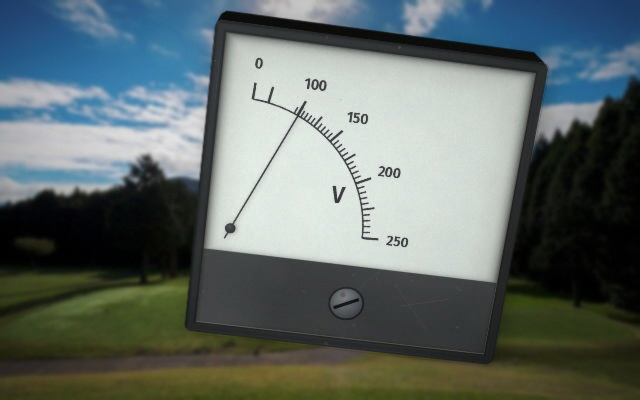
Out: 100V
